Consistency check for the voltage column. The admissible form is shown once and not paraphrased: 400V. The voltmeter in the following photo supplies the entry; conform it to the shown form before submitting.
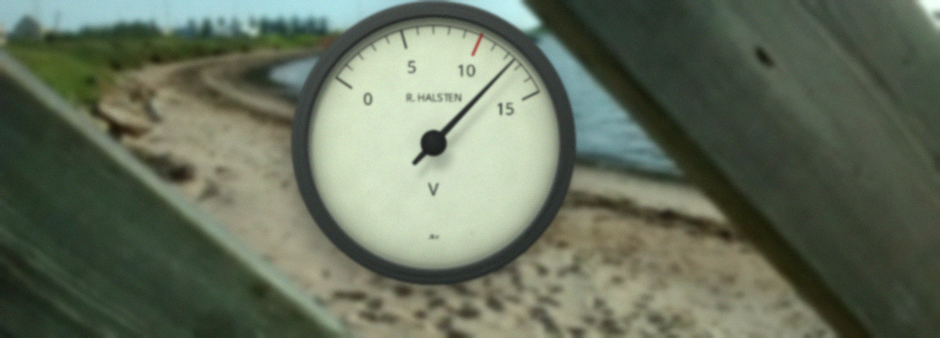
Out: 12.5V
